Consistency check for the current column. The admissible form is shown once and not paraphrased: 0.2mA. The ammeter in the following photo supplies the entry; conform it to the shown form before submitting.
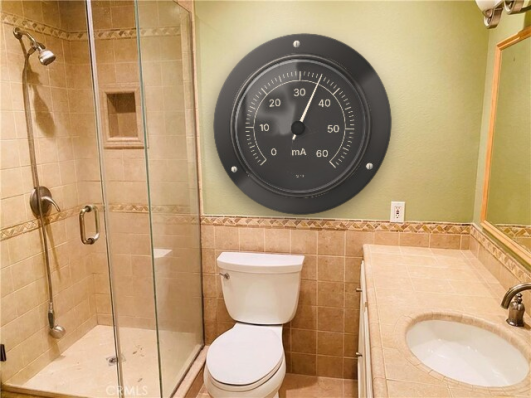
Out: 35mA
